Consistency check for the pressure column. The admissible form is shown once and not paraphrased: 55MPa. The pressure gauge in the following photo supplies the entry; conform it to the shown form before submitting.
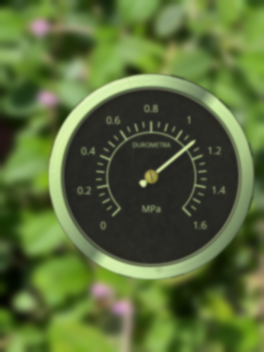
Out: 1.1MPa
